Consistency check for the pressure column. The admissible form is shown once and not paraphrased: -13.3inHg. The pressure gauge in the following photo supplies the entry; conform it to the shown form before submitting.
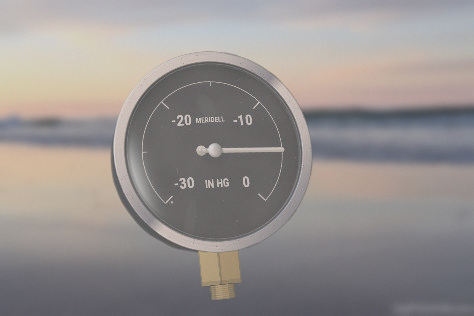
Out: -5inHg
